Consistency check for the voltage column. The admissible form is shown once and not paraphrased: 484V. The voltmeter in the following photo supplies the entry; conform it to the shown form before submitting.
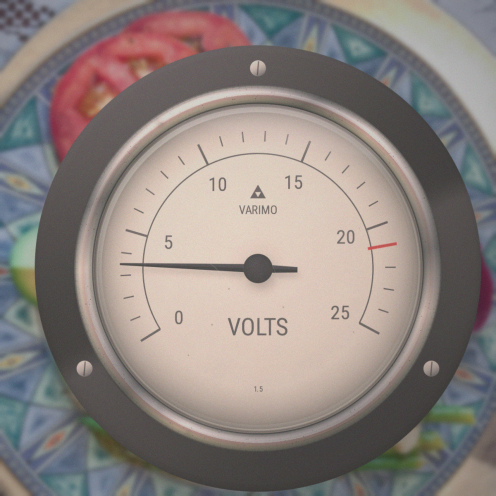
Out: 3.5V
